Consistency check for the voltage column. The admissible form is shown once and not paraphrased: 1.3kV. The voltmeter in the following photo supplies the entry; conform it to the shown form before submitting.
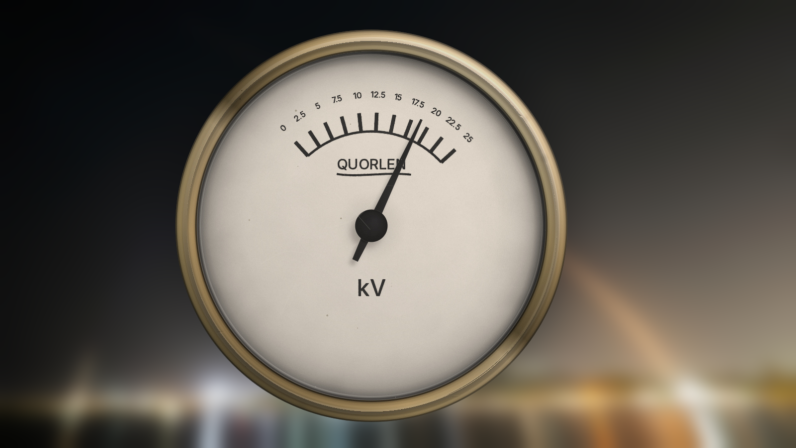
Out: 18.75kV
